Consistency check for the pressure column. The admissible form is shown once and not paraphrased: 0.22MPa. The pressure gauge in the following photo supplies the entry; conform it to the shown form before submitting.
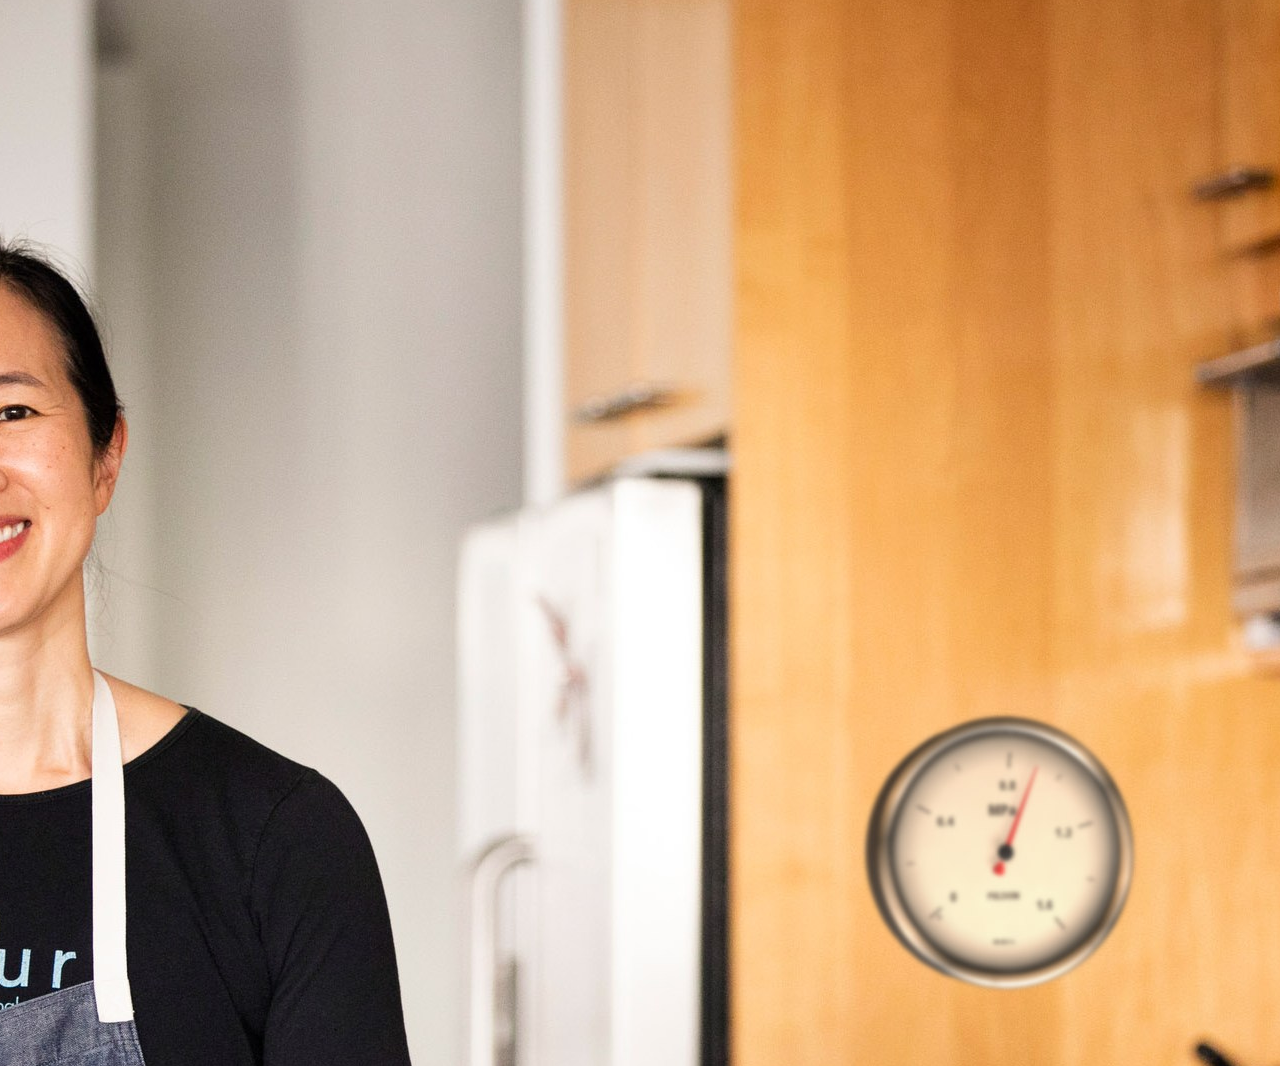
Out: 0.9MPa
